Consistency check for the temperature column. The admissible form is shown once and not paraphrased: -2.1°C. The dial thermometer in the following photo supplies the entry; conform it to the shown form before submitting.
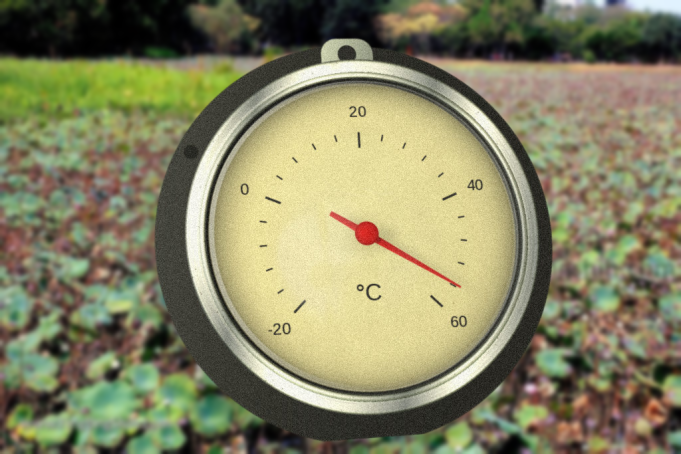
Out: 56°C
